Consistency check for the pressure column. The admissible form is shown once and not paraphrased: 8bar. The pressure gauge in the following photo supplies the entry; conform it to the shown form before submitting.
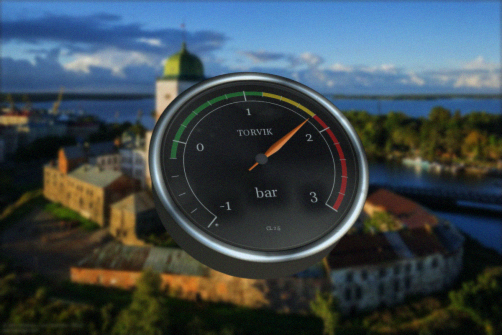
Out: 1.8bar
